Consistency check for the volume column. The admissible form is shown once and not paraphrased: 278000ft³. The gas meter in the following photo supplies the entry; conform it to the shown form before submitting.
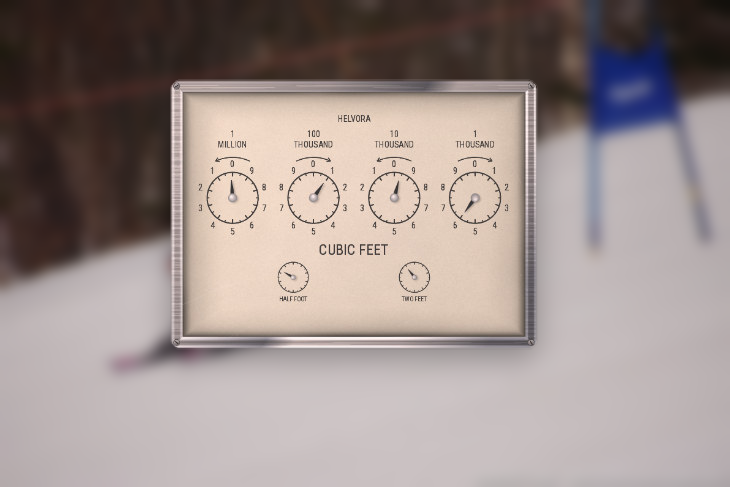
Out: 9600ft³
